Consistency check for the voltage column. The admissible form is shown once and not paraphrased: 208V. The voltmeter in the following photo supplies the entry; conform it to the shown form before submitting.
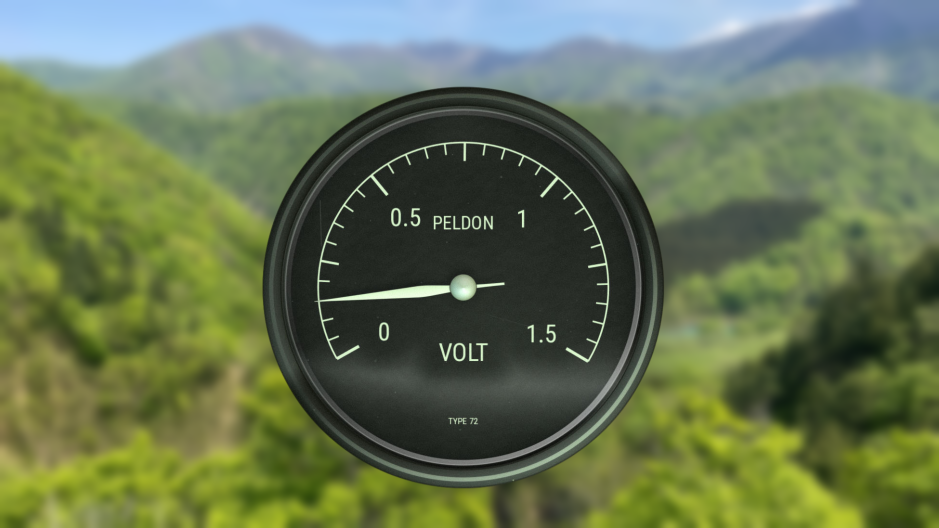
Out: 0.15V
